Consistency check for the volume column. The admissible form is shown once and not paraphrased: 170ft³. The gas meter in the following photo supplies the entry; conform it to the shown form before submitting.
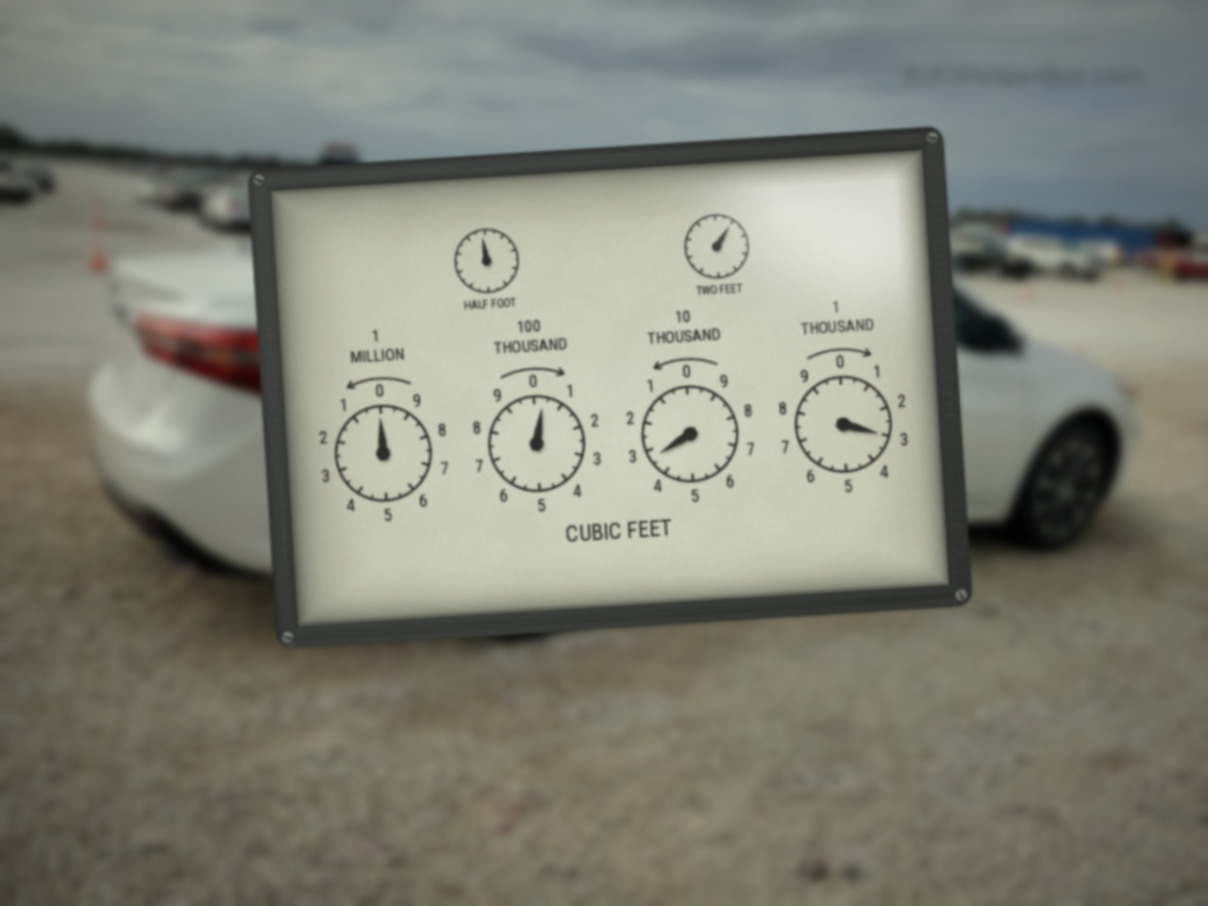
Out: 3300ft³
